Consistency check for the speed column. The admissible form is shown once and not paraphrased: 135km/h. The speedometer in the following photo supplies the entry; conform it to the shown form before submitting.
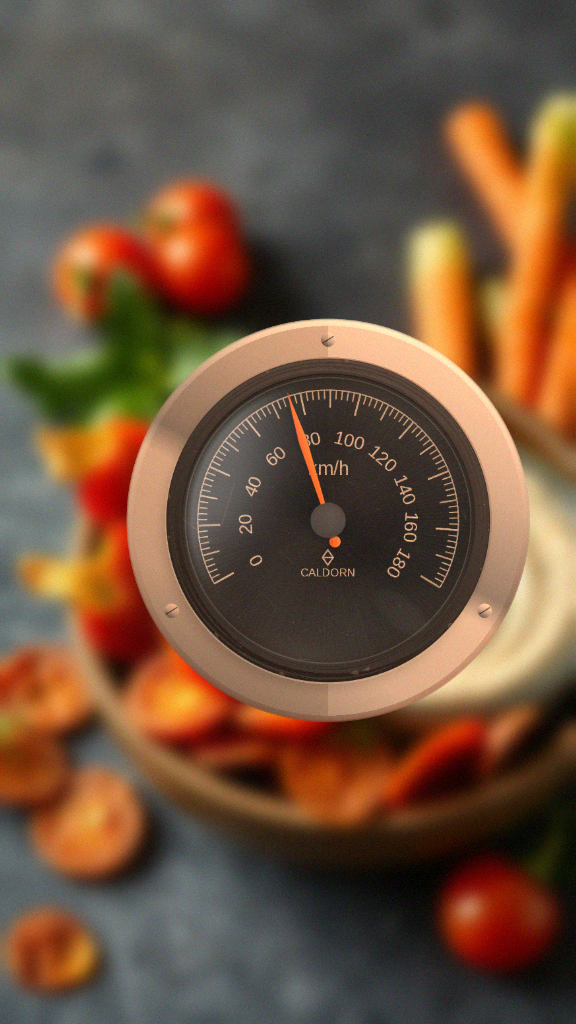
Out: 76km/h
